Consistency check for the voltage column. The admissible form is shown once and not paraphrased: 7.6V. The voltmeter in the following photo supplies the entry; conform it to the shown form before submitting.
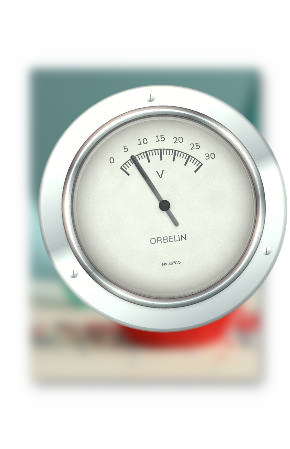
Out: 5V
